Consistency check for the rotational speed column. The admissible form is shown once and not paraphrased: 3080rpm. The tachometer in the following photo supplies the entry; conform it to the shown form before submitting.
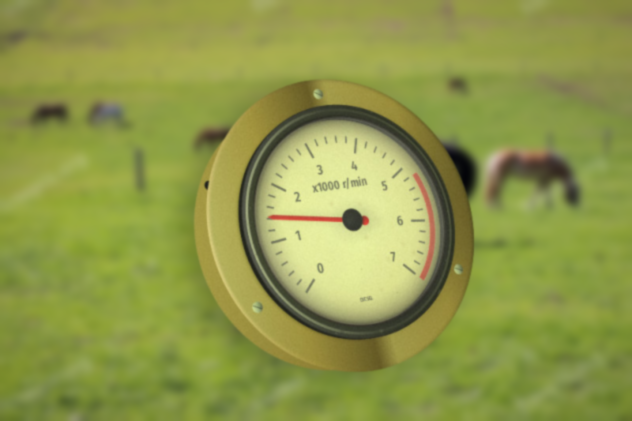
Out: 1400rpm
